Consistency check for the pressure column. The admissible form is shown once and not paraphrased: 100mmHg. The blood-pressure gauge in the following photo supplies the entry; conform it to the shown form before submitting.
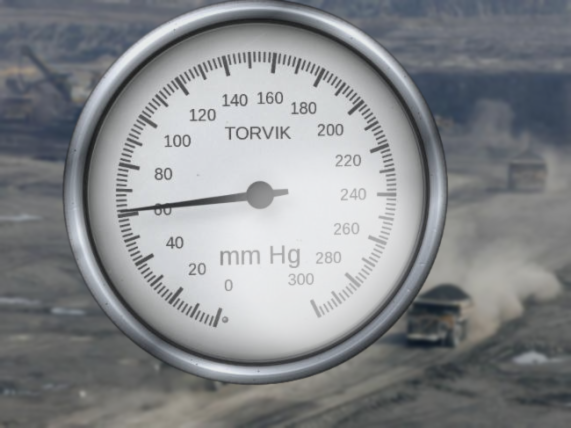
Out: 62mmHg
